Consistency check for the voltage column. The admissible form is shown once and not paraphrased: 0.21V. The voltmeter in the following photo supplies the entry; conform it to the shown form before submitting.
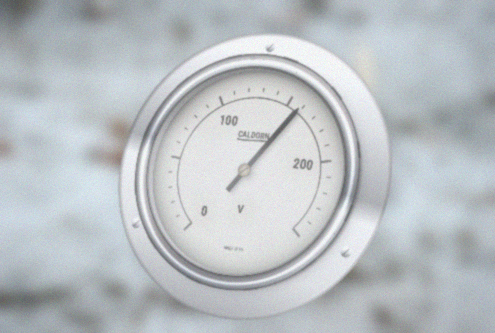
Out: 160V
